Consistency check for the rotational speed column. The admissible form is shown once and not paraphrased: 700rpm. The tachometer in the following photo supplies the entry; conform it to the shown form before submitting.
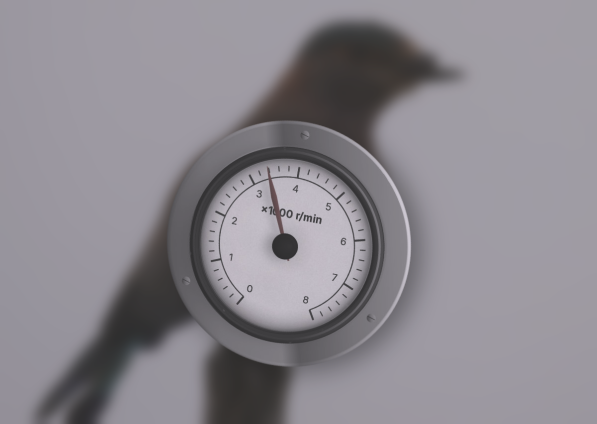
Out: 3400rpm
